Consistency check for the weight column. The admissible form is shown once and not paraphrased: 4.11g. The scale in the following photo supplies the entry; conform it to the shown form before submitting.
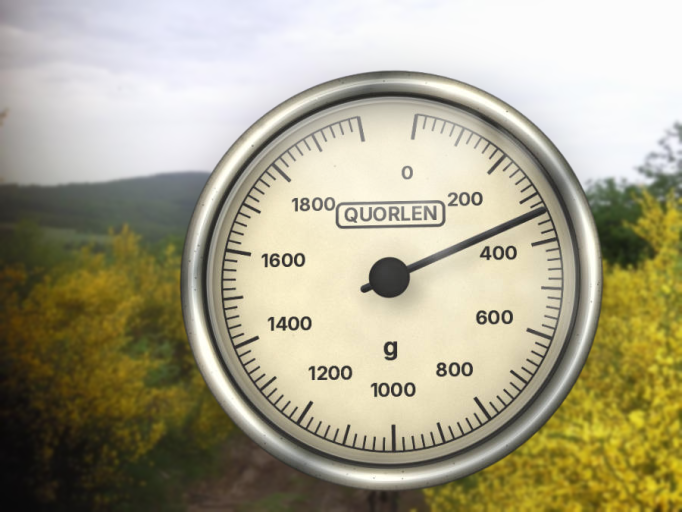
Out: 340g
